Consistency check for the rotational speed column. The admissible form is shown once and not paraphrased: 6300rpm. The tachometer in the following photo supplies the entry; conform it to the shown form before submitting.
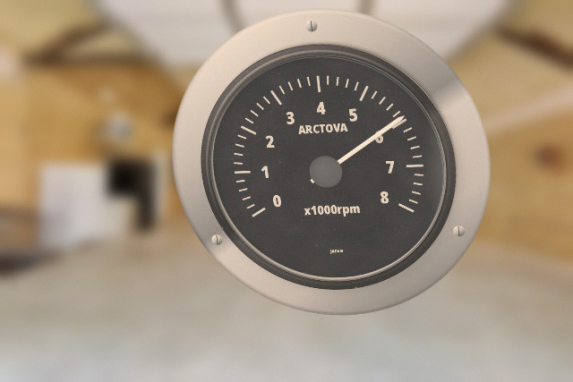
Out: 5900rpm
